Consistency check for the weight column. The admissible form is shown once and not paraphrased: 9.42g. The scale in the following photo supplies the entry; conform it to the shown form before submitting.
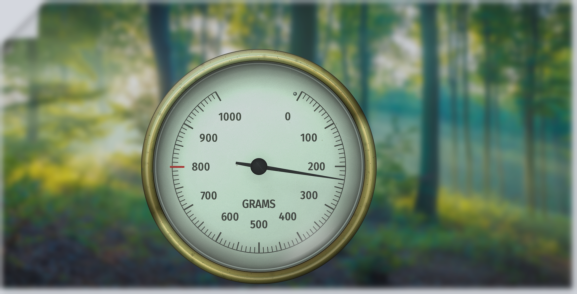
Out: 230g
